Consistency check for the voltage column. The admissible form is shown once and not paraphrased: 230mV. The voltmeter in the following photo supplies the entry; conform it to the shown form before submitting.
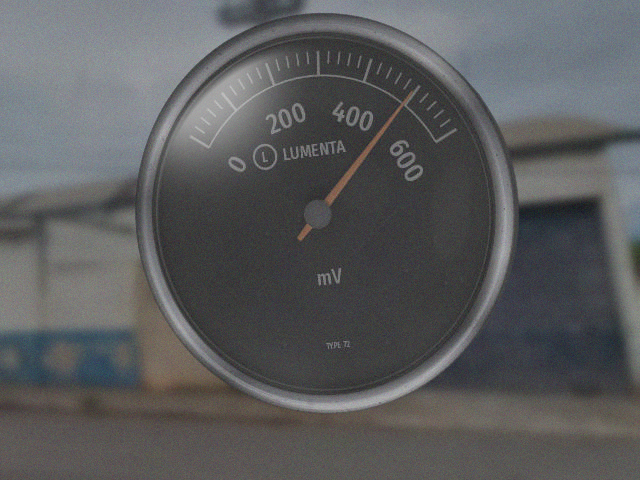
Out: 500mV
